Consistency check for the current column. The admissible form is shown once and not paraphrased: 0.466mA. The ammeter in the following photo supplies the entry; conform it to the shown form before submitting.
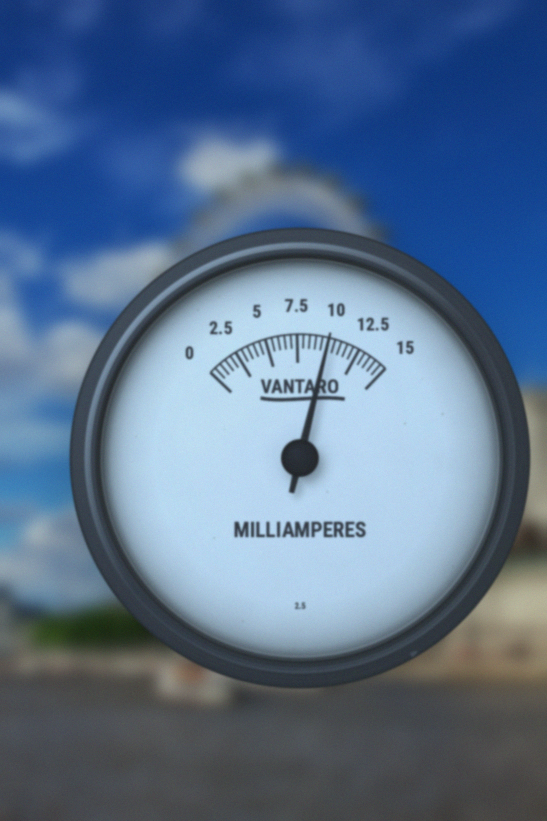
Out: 10mA
